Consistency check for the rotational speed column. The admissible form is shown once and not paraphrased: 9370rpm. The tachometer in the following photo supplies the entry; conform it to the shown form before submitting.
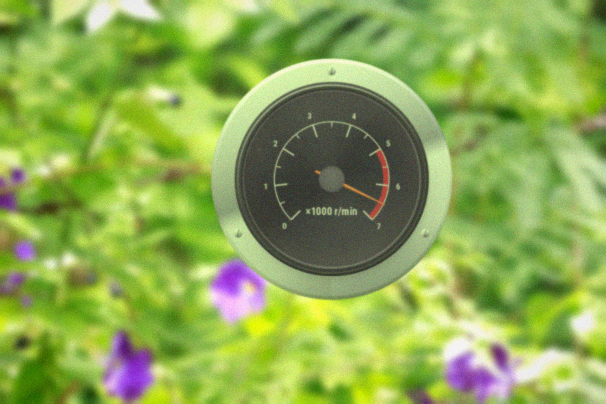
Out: 6500rpm
